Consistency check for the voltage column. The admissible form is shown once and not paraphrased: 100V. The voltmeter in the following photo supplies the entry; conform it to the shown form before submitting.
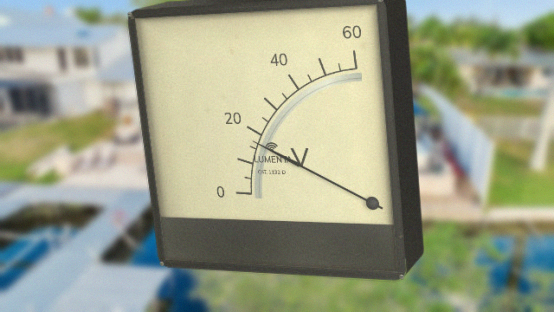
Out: 17.5V
